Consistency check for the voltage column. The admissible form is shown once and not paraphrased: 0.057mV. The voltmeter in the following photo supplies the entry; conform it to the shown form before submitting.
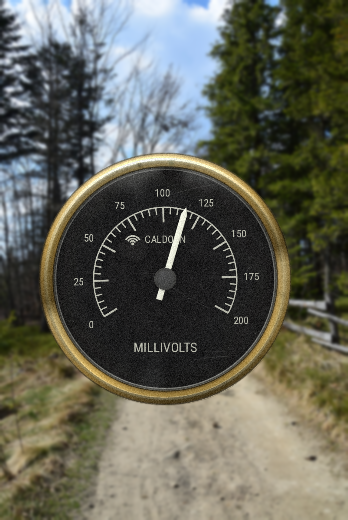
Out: 115mV
